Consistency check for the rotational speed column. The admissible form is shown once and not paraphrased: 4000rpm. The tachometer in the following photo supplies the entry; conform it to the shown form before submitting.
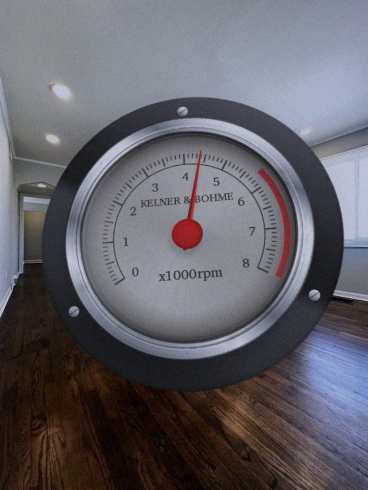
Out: 4400rpm
